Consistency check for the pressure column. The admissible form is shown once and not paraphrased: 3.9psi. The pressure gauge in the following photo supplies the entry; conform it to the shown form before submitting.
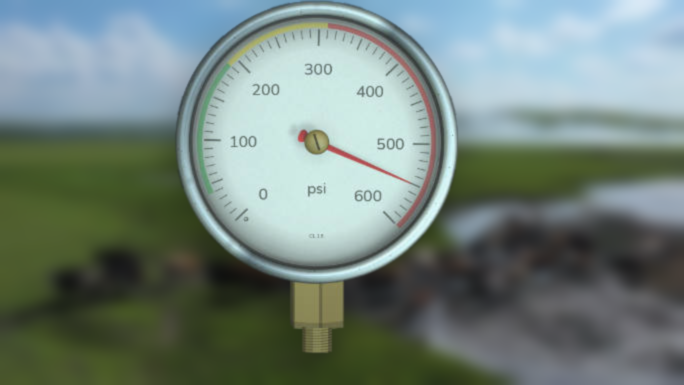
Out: 550psi
